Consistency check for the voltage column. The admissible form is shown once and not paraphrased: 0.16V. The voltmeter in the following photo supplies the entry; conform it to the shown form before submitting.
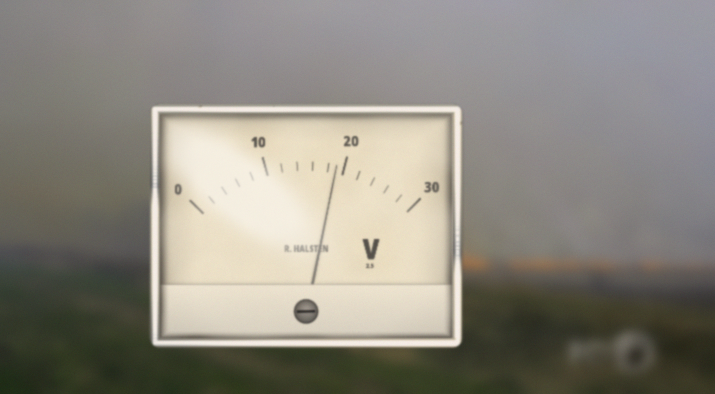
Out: 19V
